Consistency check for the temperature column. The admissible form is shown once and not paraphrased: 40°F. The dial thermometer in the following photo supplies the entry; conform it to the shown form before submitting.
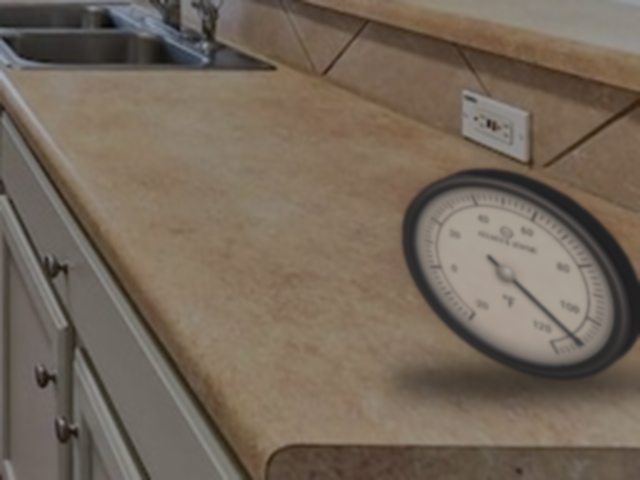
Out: 110°F
